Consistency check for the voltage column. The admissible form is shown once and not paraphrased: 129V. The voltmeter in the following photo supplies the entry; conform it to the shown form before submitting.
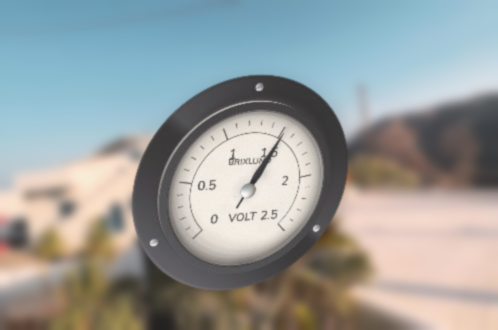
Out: 1.5V
